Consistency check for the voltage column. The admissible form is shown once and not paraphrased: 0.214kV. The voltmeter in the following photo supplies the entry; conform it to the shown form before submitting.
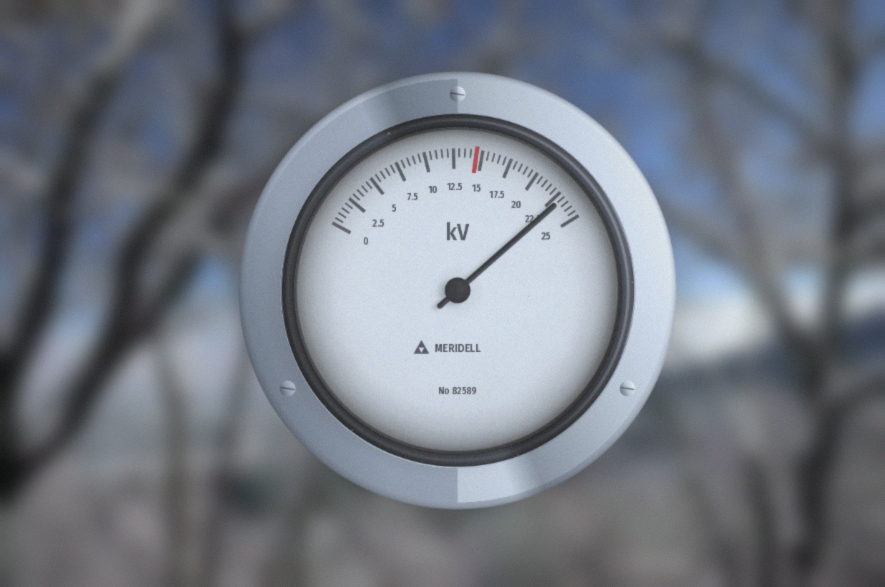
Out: 23kV
